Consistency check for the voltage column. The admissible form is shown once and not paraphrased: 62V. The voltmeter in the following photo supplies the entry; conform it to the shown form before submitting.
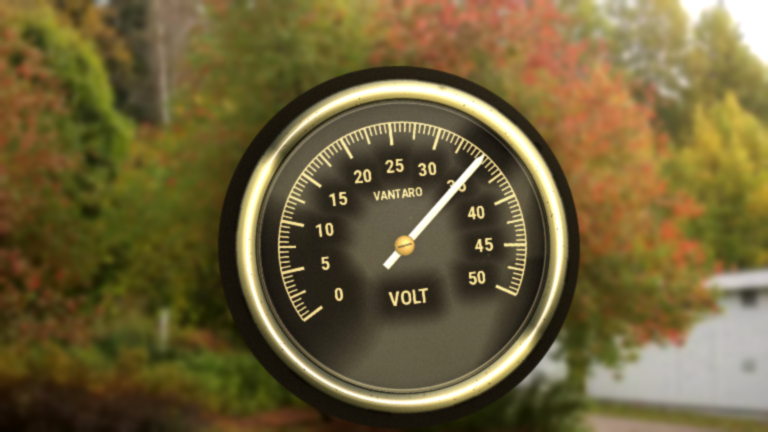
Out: 35V
